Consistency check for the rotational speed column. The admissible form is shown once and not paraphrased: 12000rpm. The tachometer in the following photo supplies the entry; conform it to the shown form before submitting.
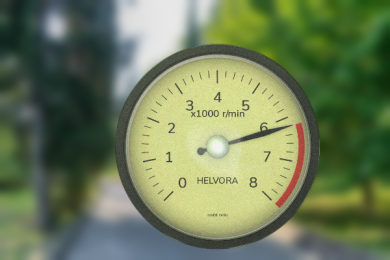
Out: 6200rpm
